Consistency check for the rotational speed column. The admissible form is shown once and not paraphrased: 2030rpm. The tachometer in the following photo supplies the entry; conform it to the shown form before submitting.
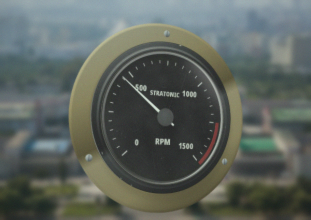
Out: 450rpm
